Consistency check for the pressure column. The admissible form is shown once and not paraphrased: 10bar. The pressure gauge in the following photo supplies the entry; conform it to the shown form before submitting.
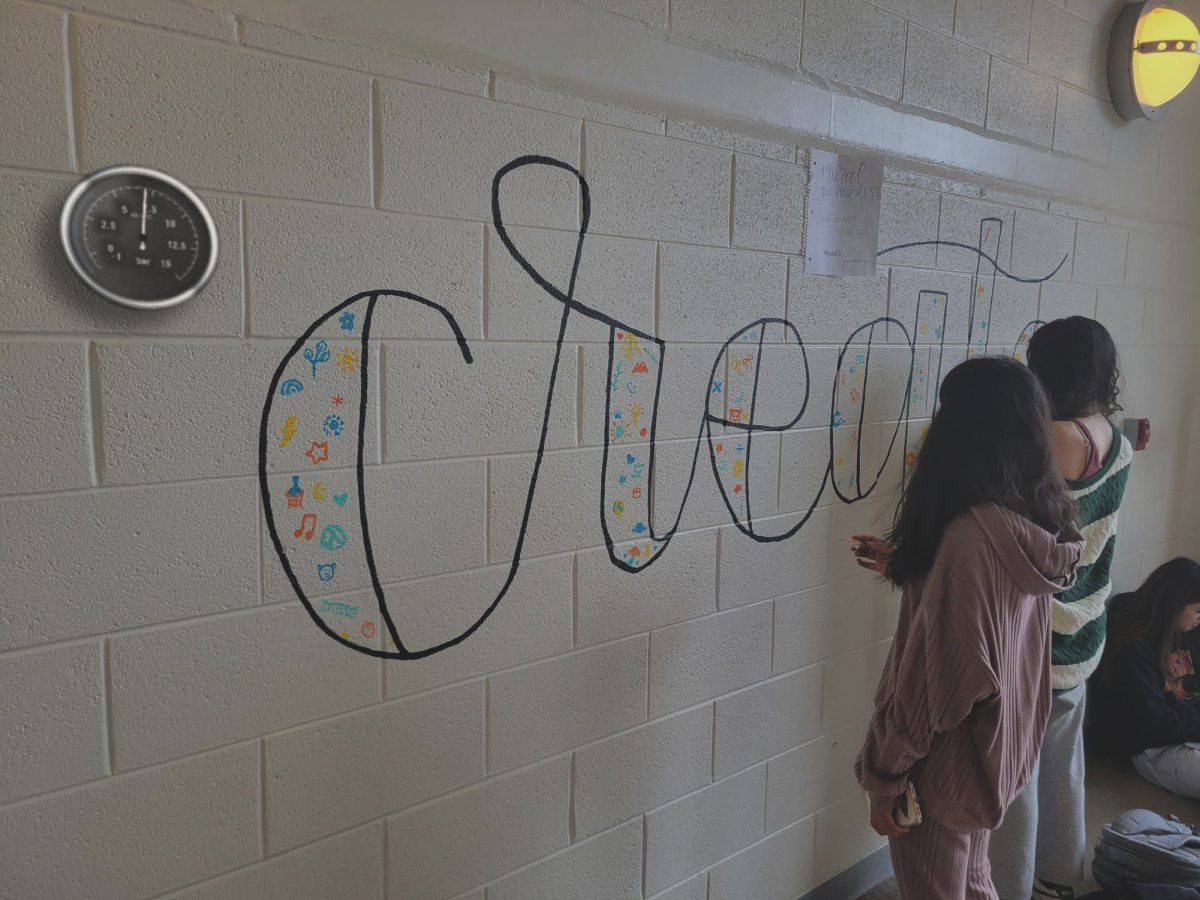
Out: 7bar
